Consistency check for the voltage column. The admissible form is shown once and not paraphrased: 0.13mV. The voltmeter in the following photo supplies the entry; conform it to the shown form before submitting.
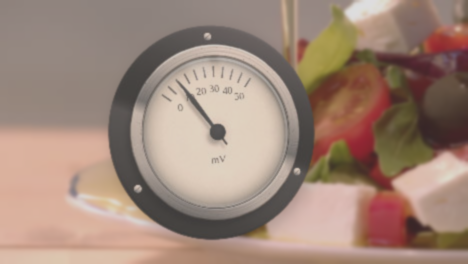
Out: 10mV
